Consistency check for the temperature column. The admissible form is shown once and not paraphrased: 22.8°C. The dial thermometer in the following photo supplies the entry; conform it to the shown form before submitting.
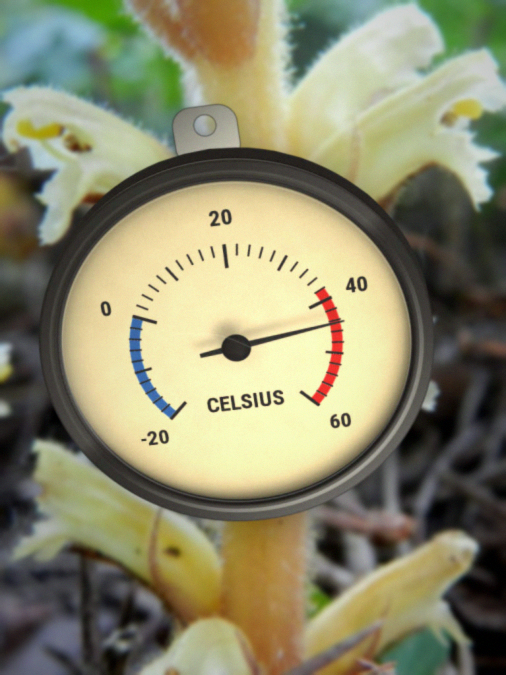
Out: 44°C
